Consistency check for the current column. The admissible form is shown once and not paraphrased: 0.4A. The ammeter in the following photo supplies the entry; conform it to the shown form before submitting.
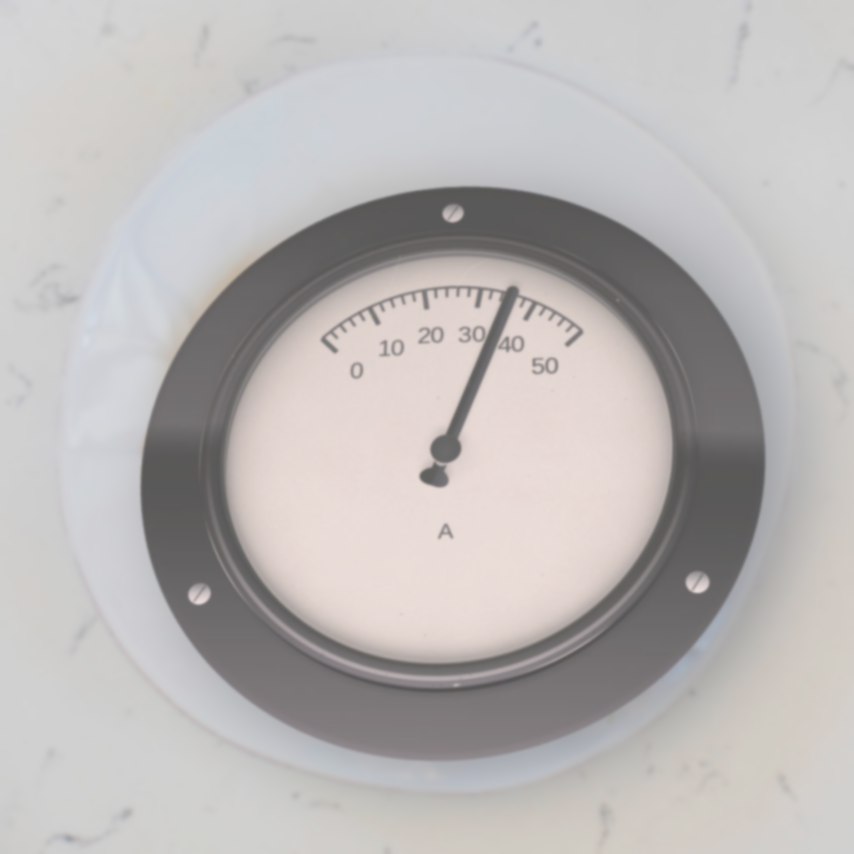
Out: 36A
